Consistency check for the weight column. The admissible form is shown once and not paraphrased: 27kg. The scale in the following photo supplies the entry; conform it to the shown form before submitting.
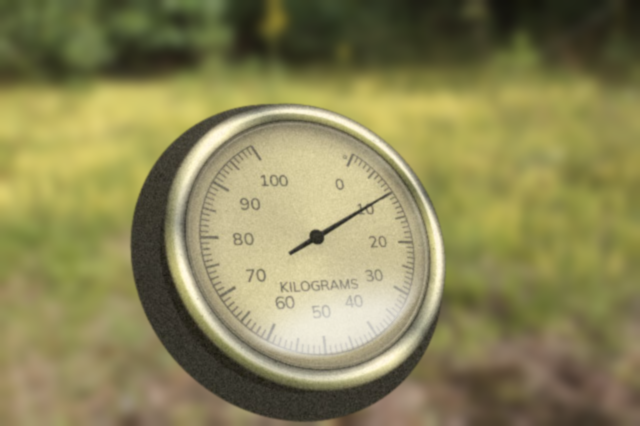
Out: 10kg
